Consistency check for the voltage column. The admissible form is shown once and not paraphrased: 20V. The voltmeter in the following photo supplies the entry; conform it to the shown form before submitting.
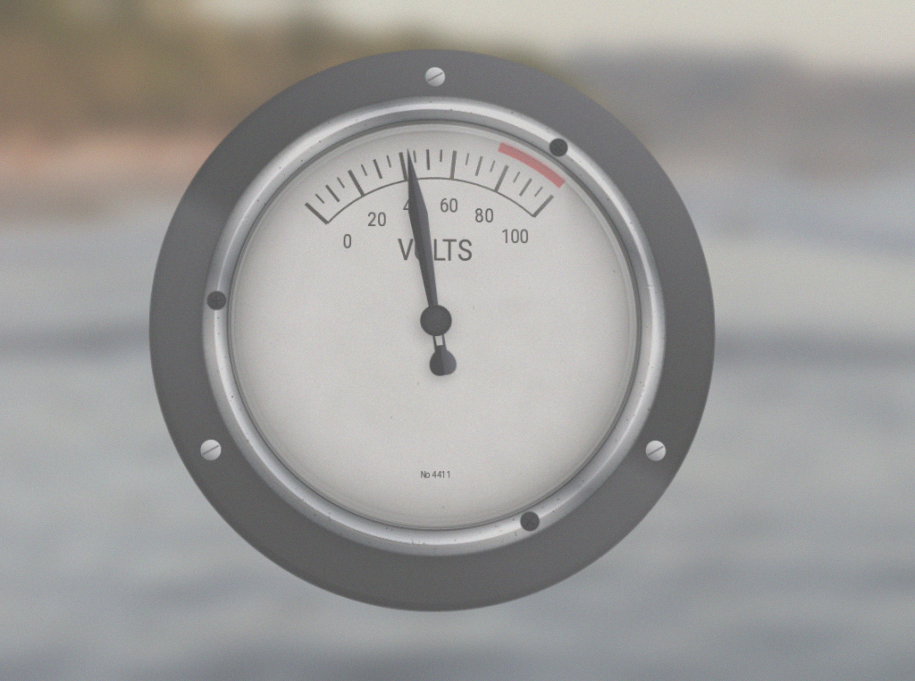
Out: 42.5V
